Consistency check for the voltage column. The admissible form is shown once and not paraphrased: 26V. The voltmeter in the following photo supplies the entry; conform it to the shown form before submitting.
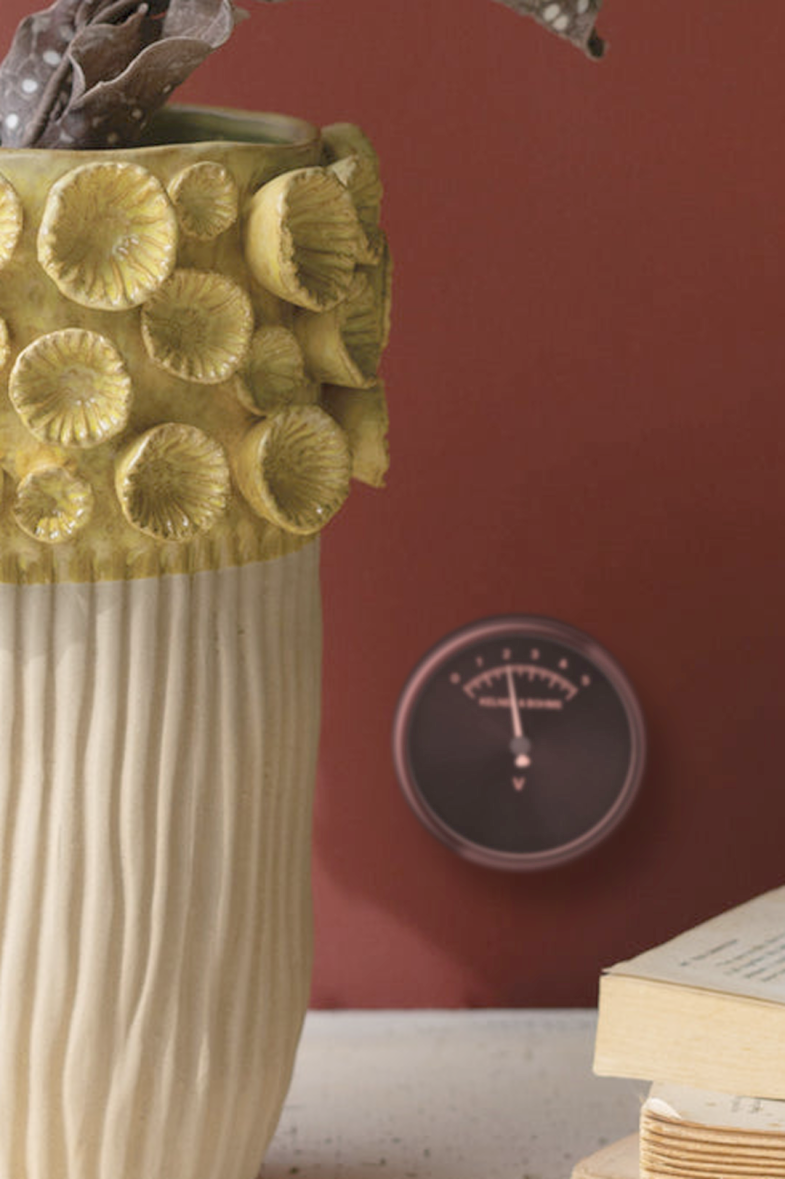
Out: 2V
